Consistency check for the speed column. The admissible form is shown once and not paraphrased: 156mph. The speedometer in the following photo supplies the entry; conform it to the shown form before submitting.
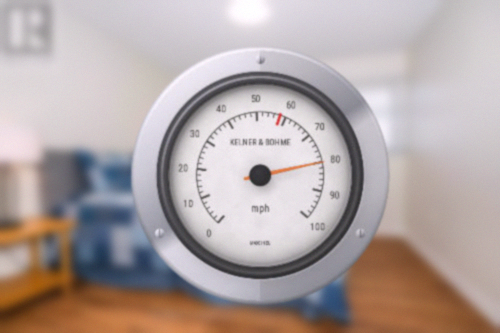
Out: 80mph
